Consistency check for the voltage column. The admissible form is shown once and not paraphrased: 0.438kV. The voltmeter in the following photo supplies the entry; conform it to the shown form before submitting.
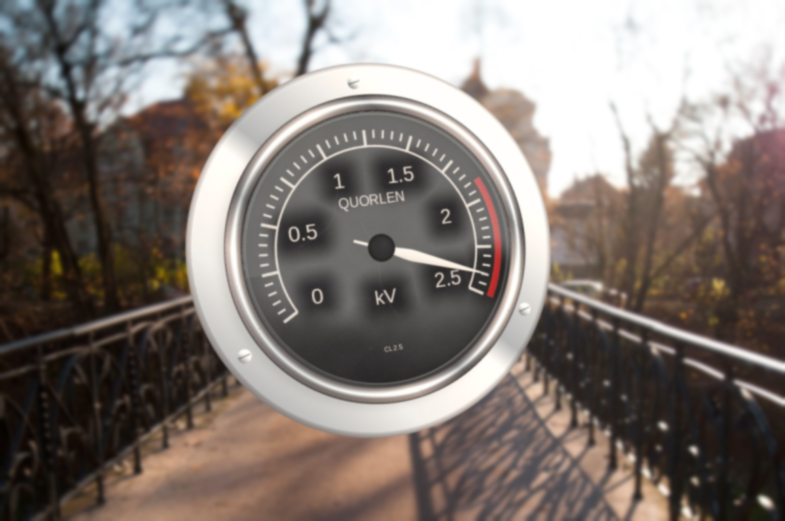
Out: 2.4kV
